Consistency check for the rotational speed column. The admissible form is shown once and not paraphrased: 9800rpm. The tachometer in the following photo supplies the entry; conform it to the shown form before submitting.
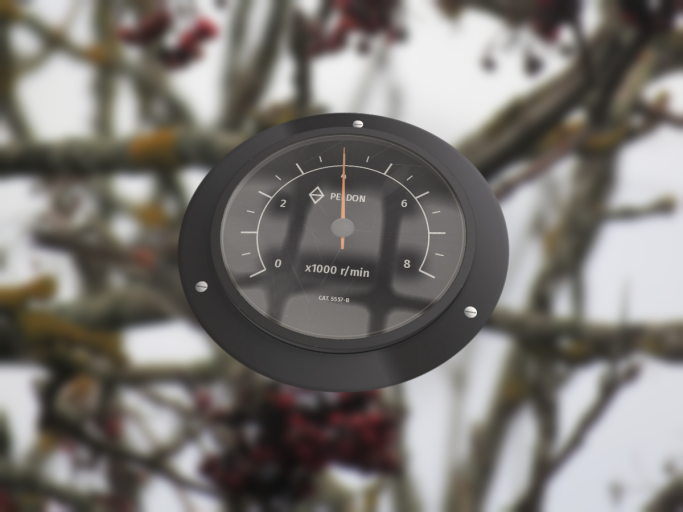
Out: 4000rpm
